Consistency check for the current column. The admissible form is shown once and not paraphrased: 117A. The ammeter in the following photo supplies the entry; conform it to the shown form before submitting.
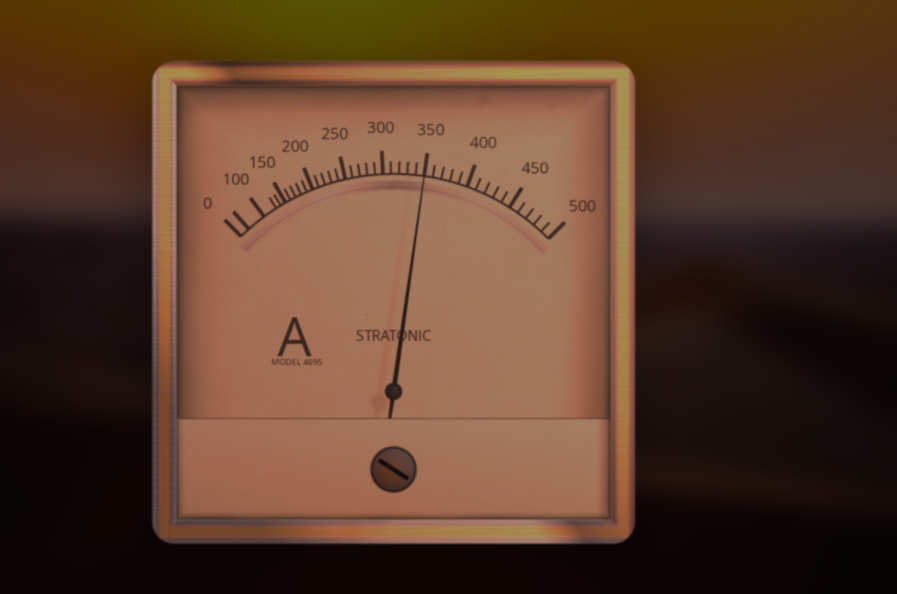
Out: 350A
